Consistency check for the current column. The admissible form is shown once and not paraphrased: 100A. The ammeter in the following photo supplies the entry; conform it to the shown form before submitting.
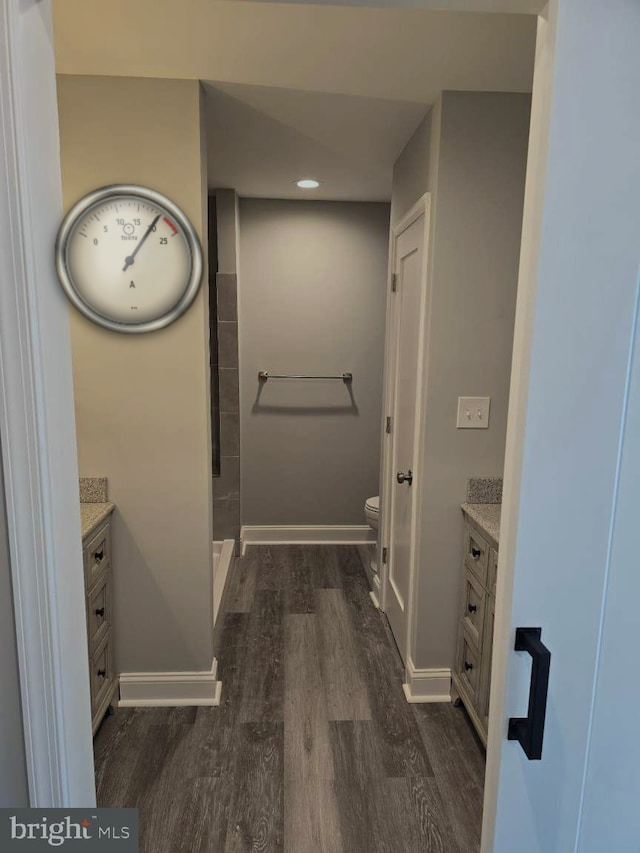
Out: 20A
